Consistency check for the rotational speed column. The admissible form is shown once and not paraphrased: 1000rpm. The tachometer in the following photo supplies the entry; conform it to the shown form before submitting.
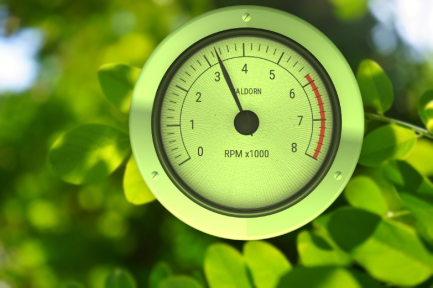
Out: 3300rpm
